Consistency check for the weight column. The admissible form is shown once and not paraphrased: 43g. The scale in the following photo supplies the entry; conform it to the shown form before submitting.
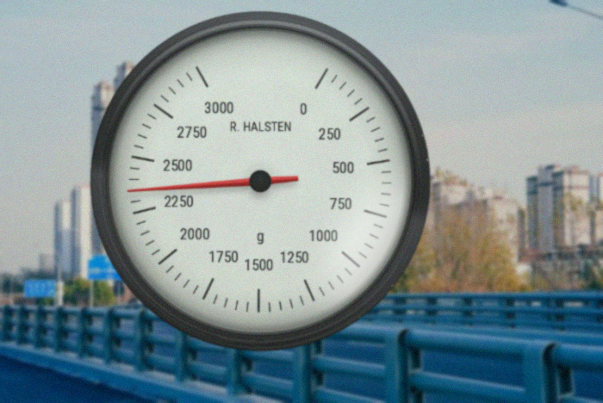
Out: 2350g
